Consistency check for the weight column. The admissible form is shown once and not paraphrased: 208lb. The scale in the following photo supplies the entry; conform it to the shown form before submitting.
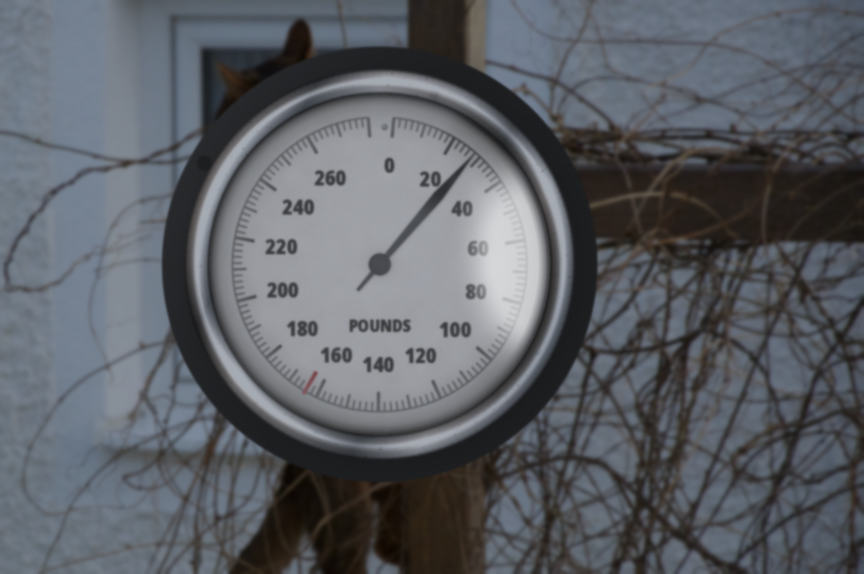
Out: 28lb
